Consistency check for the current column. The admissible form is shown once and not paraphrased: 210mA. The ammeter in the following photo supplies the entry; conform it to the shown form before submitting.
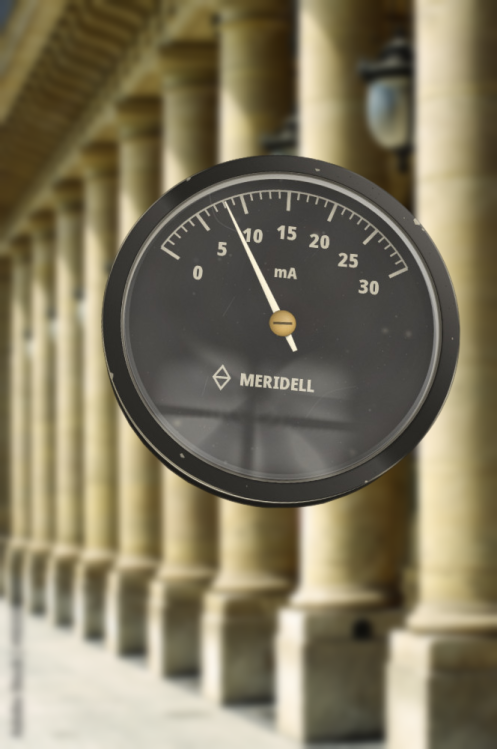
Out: 8mA
